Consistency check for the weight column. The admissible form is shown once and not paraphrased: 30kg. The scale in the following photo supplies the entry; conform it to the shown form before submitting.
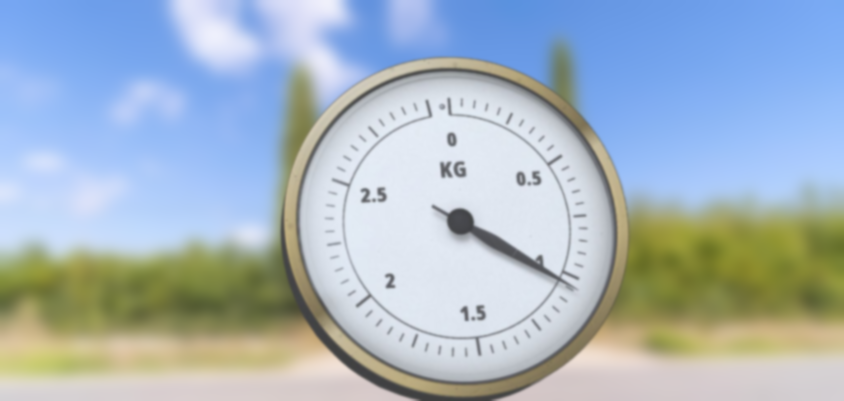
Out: 1.05kg
